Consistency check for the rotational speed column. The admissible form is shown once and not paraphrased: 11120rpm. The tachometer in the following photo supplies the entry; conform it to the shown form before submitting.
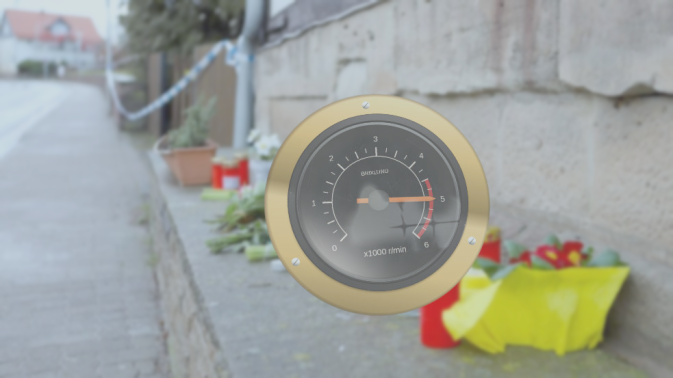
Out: 5000rpm
